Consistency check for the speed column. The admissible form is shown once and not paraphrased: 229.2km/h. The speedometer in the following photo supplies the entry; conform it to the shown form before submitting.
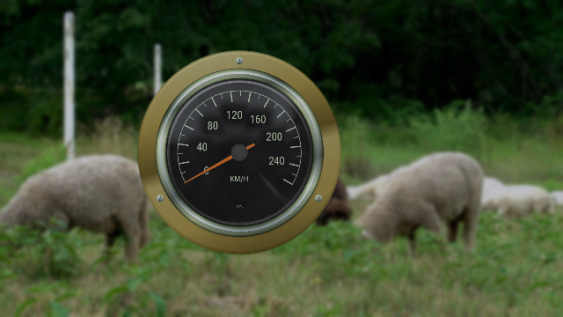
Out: 0km/h
